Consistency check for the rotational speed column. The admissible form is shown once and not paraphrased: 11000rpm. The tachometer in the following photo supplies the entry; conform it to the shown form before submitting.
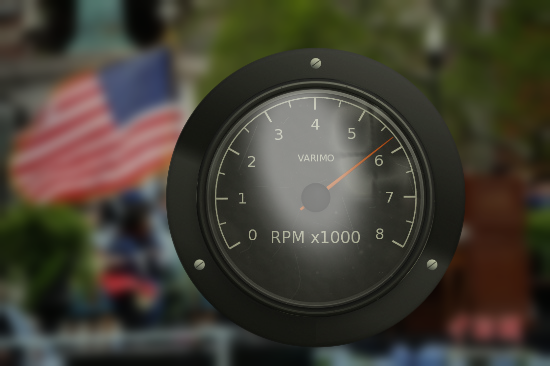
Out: 5750rpm
